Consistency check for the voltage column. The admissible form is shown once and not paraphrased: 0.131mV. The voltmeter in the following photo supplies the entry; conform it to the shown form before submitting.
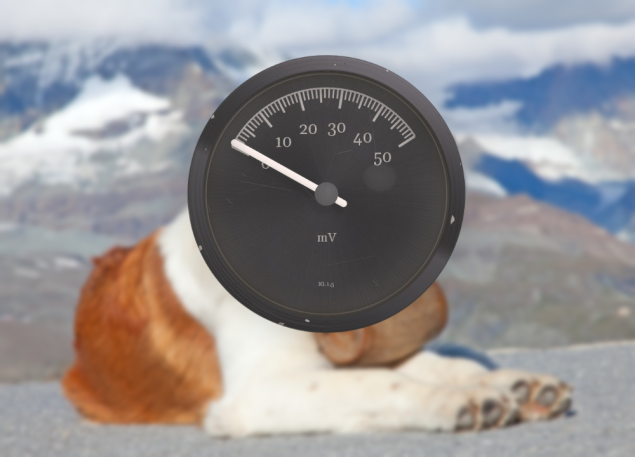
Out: 1mV
